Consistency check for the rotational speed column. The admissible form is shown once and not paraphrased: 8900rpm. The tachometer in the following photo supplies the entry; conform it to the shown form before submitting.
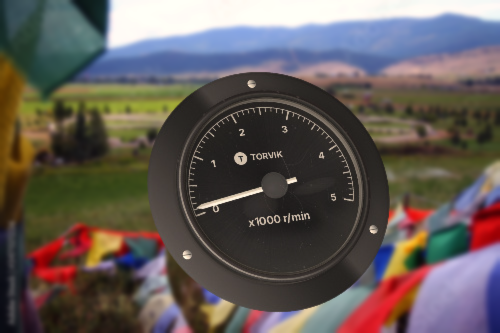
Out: 100rpm
